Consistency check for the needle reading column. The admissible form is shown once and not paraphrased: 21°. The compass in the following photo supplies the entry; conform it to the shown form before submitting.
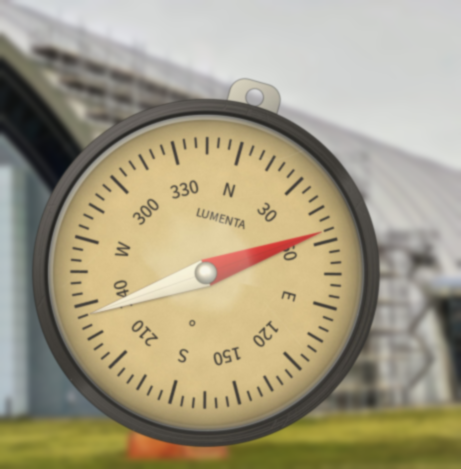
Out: 55°
